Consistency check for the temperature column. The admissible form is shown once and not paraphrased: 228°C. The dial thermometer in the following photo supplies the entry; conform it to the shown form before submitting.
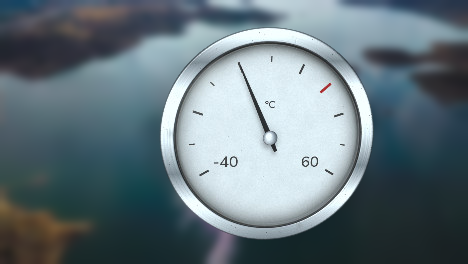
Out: 0°C
